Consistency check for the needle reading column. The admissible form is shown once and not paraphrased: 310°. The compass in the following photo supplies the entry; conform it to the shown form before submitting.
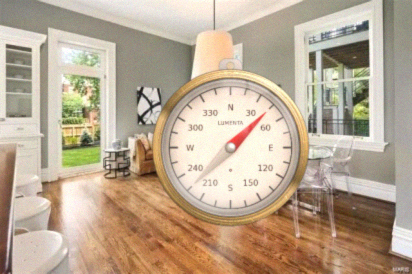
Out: 45°
